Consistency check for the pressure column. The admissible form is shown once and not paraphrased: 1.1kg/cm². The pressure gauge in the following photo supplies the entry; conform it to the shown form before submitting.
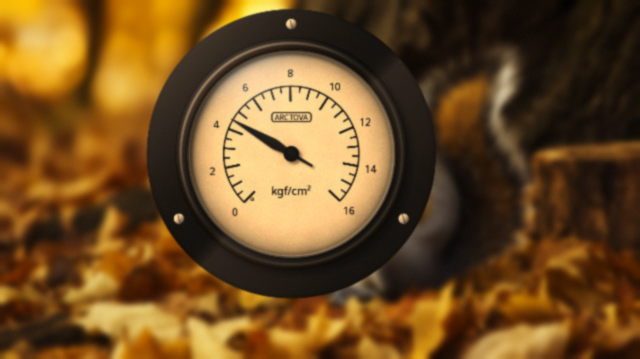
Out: 4.5kg/cm²
